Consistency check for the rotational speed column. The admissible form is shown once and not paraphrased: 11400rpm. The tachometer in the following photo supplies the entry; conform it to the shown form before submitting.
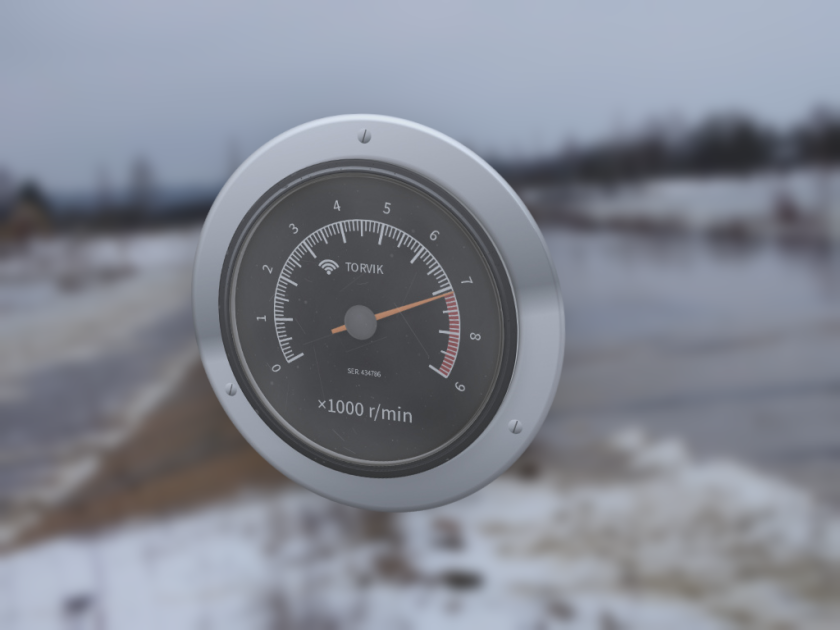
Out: 7100rpm
